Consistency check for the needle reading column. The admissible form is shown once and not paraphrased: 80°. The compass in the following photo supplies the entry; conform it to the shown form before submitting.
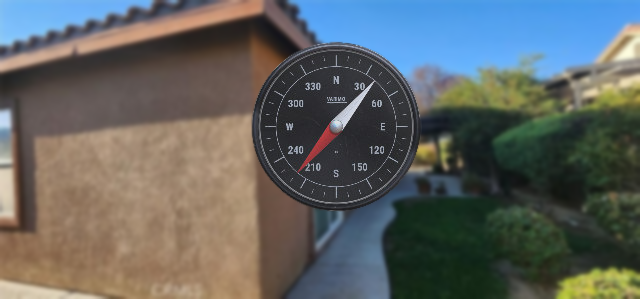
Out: 220°
